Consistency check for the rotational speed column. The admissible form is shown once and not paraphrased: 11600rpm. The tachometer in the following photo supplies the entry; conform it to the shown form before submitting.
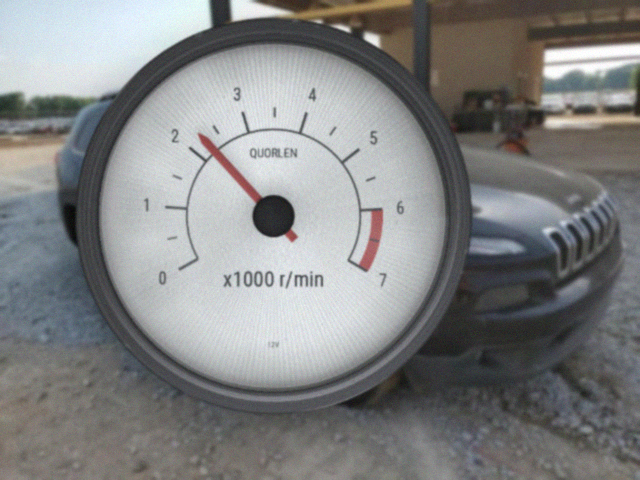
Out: 2250rpm
